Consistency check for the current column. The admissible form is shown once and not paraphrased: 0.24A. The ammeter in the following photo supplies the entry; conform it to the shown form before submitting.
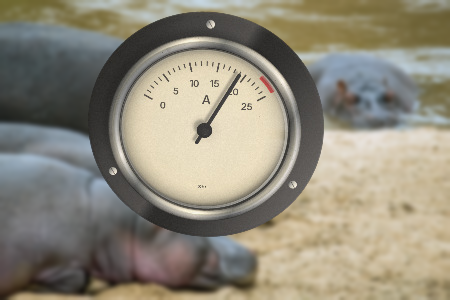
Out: 19A
